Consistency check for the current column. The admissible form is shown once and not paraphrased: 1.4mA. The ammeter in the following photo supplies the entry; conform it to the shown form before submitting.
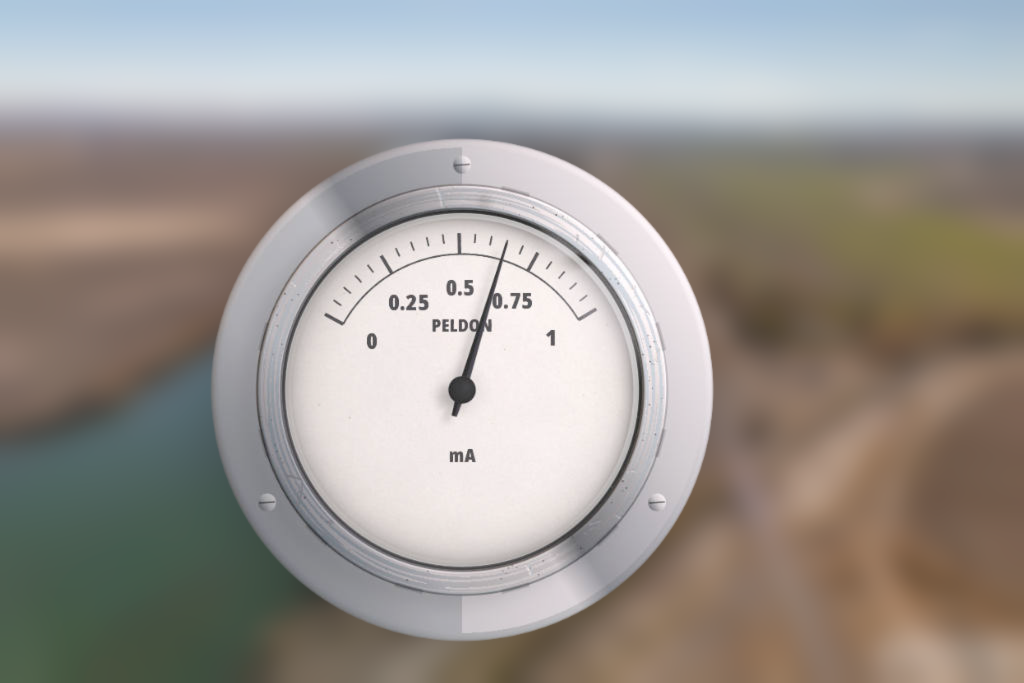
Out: 0.65mA
